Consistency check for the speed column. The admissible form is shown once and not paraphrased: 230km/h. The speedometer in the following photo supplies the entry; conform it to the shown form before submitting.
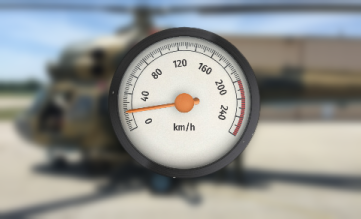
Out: 20km/h
